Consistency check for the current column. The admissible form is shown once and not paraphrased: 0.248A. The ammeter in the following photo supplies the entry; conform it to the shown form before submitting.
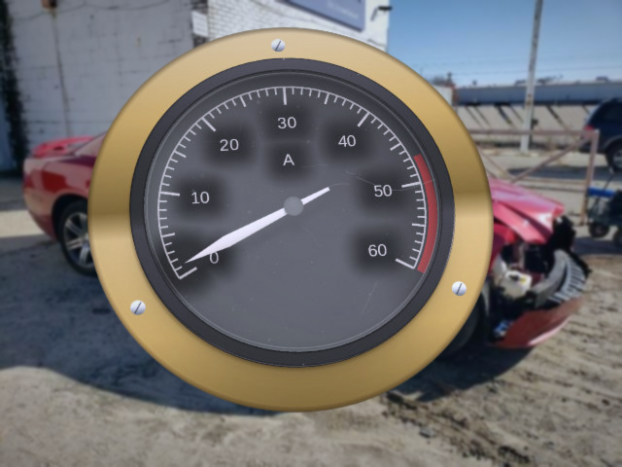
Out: 1A
